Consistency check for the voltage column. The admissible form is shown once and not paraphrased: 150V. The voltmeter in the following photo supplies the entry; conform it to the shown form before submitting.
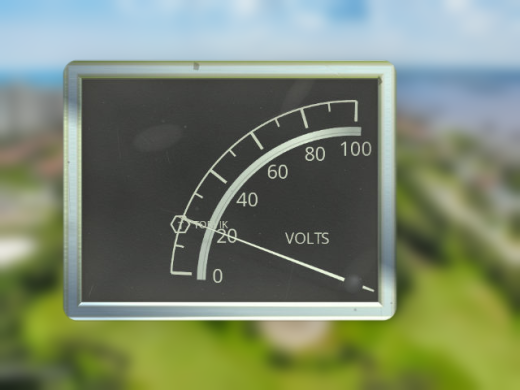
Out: 20V
